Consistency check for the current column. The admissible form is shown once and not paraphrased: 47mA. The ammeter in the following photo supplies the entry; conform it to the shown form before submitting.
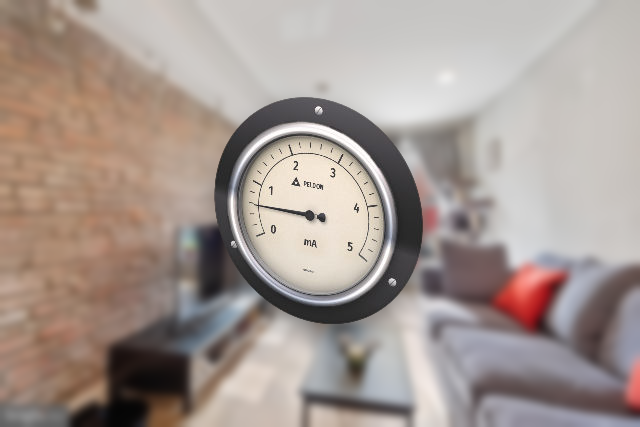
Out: 0.6mA
